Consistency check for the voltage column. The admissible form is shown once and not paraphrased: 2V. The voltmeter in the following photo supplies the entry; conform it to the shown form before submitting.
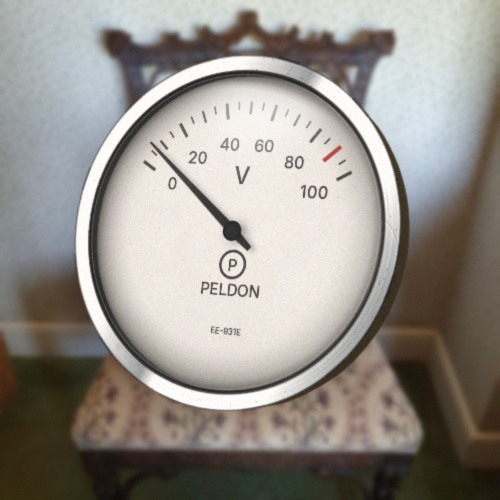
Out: 7.5V
